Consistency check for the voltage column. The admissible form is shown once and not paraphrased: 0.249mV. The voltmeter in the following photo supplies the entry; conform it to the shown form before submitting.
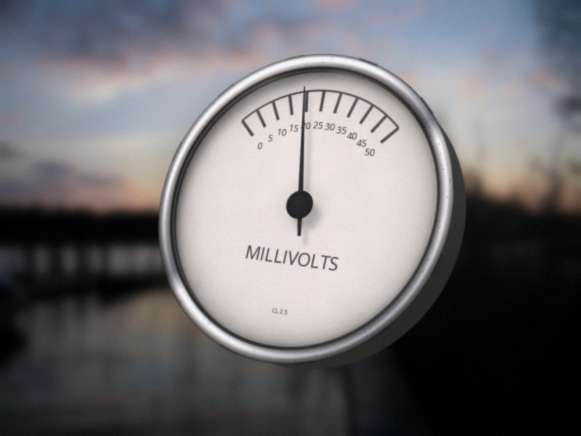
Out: 20mV
